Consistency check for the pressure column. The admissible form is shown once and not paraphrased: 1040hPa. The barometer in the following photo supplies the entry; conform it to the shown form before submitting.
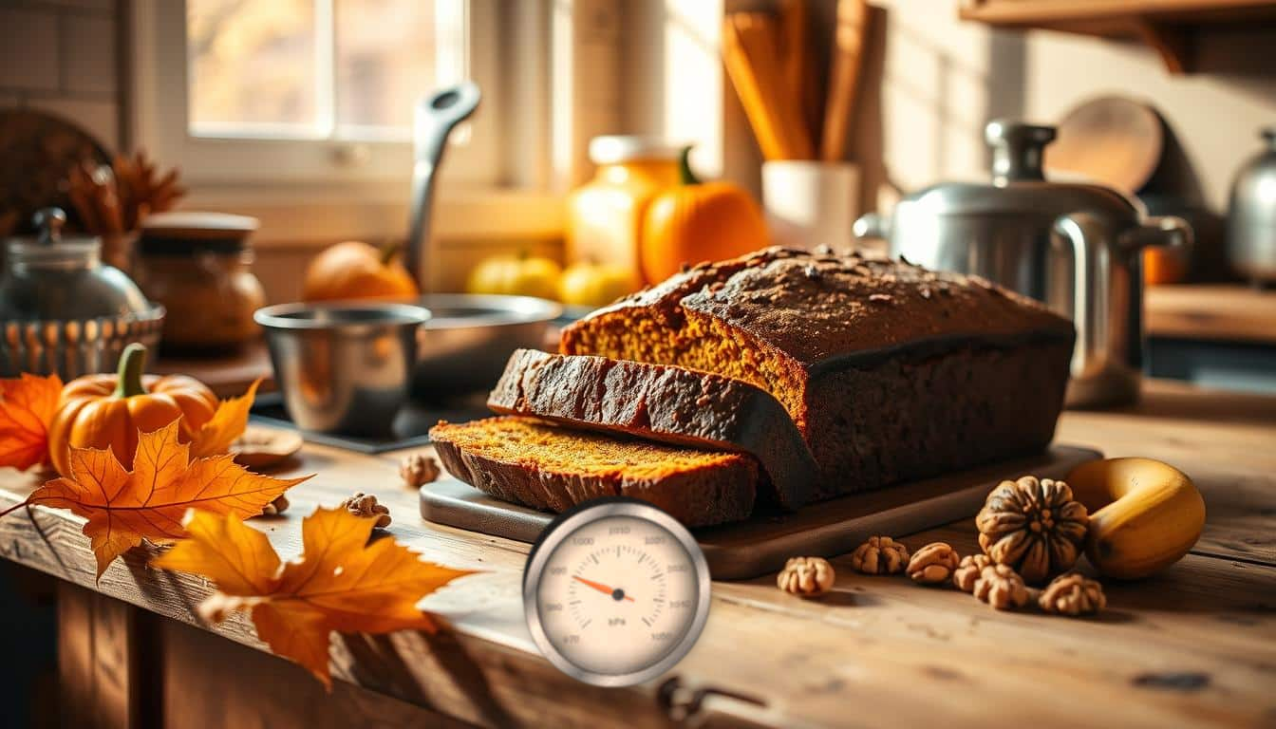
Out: 990hPa
